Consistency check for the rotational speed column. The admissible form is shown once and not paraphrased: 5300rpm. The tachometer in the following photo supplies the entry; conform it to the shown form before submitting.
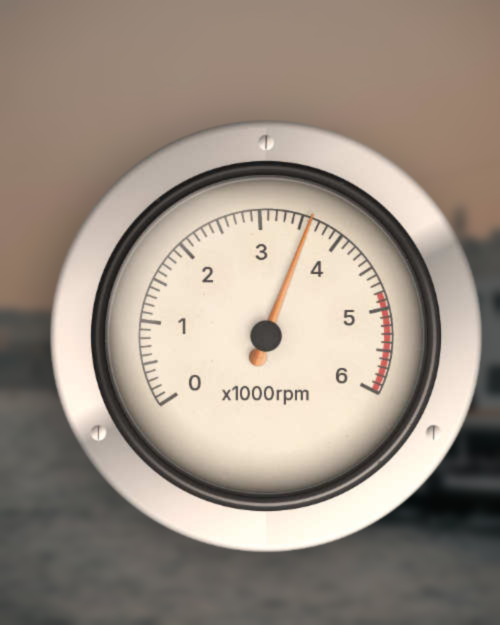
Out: 3600rpm
